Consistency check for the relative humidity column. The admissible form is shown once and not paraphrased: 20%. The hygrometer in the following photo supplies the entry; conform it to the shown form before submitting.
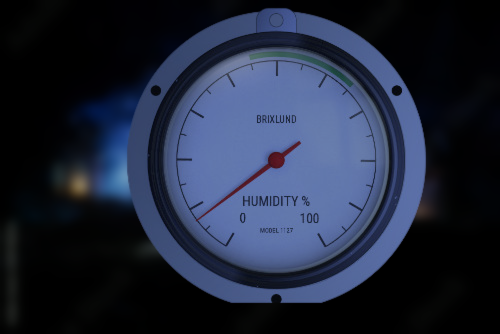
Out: 7.5%
